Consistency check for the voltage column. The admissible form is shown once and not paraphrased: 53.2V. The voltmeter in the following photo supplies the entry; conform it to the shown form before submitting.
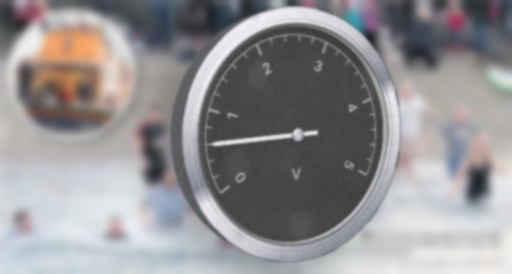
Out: 0.6V
